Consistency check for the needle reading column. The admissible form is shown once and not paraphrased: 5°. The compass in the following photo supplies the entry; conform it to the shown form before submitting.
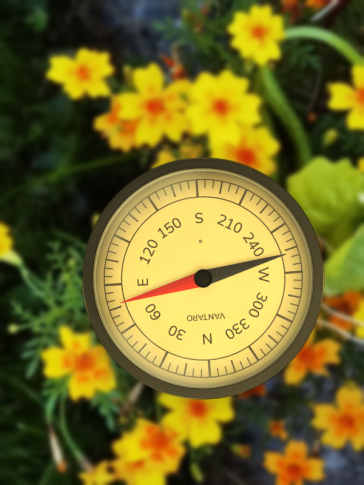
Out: 77.5°
